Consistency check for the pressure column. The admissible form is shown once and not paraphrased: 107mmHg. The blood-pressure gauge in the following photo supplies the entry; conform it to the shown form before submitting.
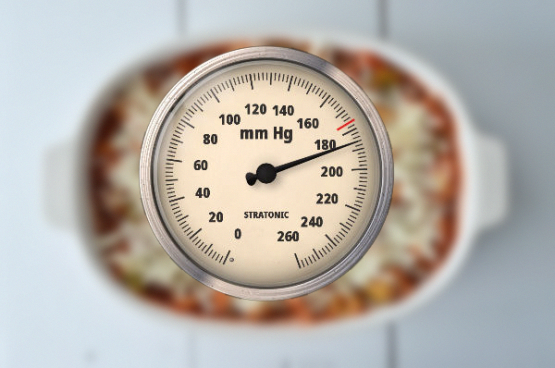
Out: 186mmHg
